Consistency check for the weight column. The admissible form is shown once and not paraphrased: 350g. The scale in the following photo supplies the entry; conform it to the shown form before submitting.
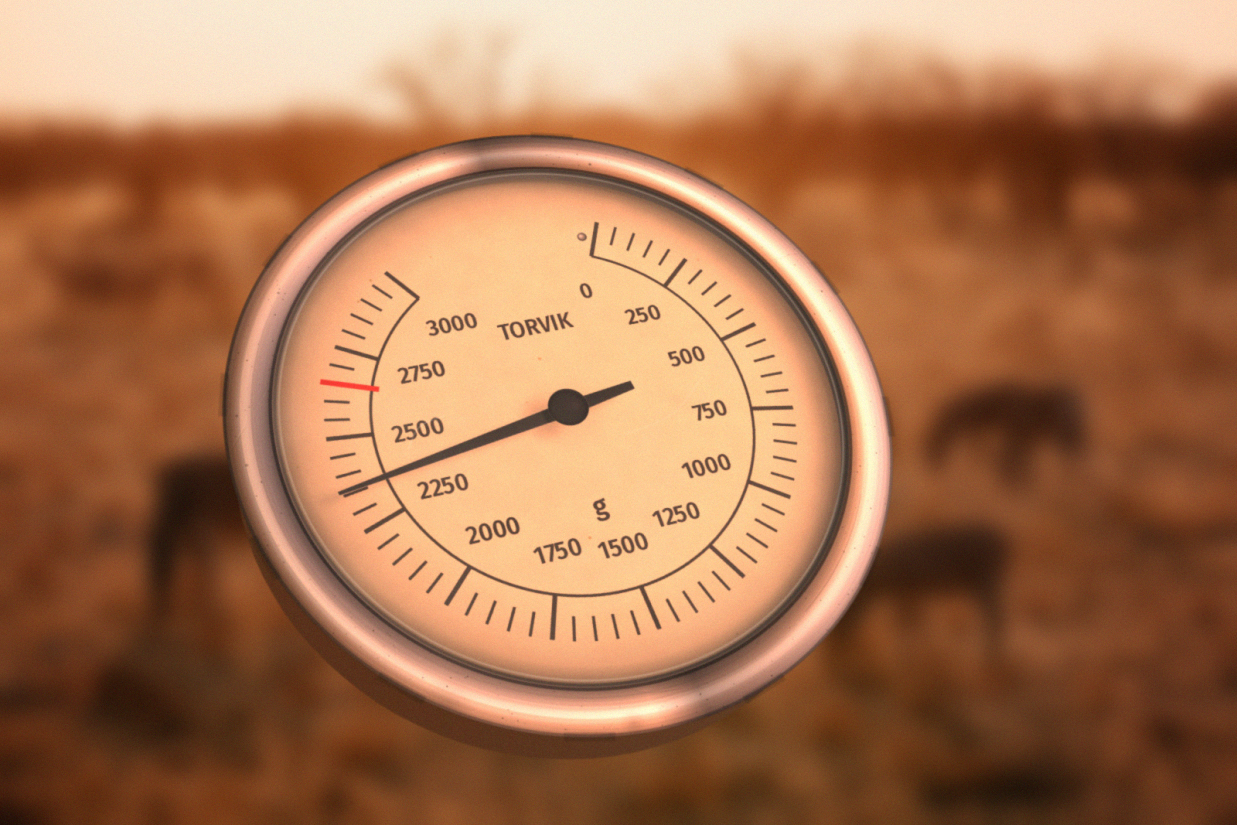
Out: 2350g
